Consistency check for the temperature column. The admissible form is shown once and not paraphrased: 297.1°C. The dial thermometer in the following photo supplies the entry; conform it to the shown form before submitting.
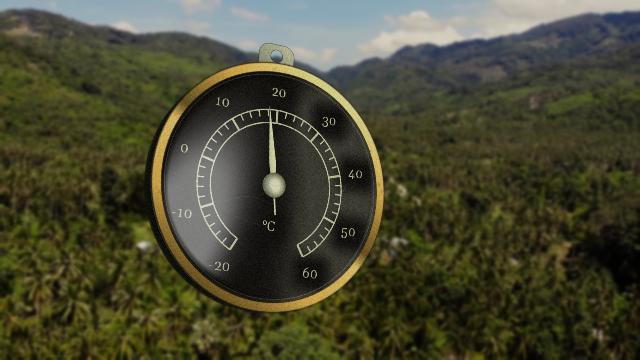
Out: 18°C
